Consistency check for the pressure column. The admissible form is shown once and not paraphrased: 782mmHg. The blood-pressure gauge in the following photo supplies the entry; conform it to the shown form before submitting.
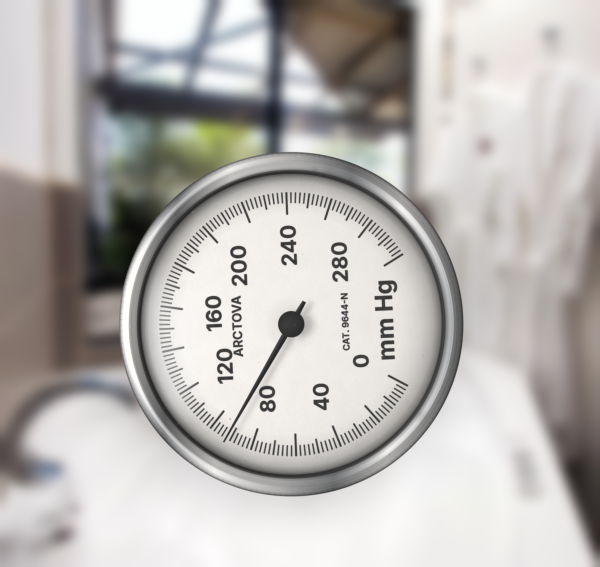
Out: 92mmHg
